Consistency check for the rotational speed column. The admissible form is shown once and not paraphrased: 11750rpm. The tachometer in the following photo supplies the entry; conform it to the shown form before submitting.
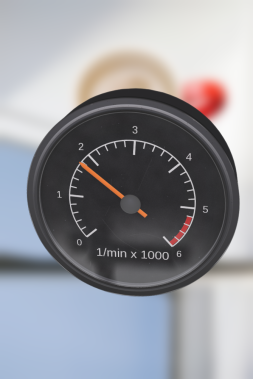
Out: 1800rpm
